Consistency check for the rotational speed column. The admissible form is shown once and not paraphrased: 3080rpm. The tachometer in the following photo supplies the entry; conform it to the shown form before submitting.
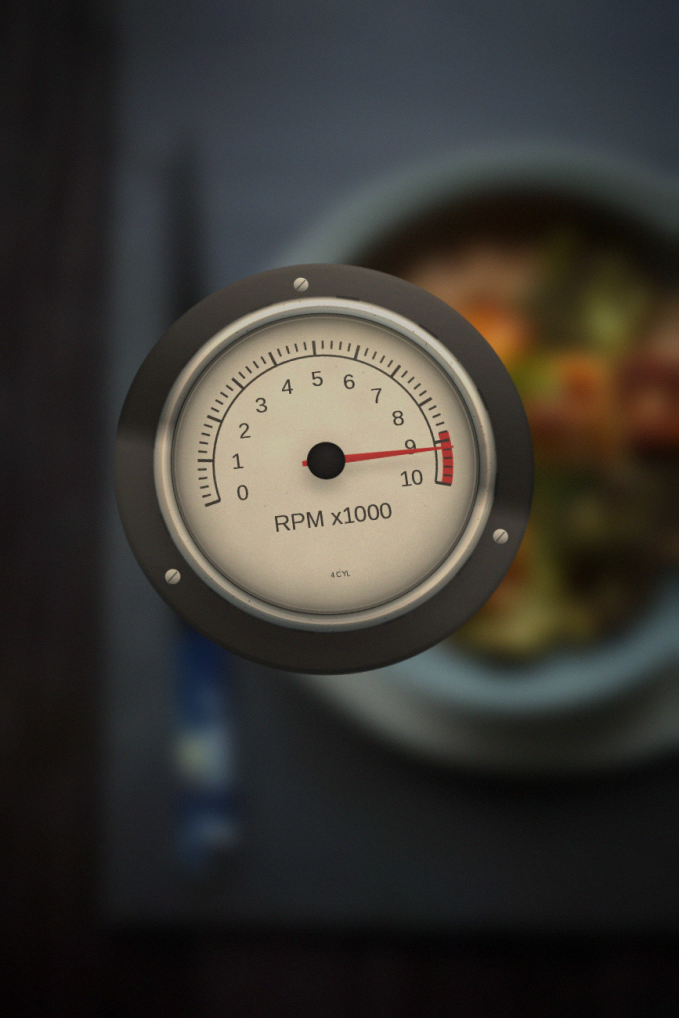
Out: 9200rpm
